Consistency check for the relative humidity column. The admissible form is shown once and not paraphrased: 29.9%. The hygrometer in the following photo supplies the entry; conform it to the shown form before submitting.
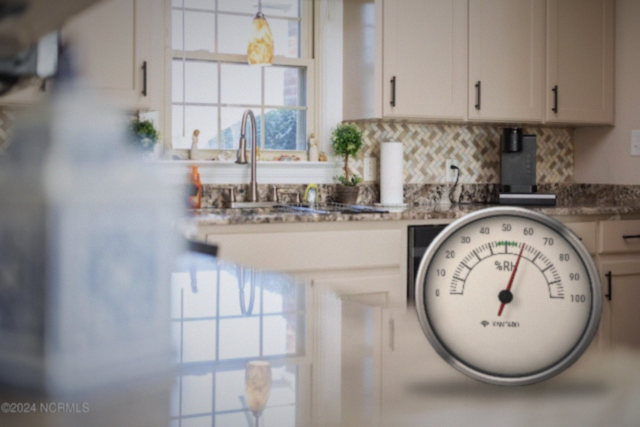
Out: 60%
